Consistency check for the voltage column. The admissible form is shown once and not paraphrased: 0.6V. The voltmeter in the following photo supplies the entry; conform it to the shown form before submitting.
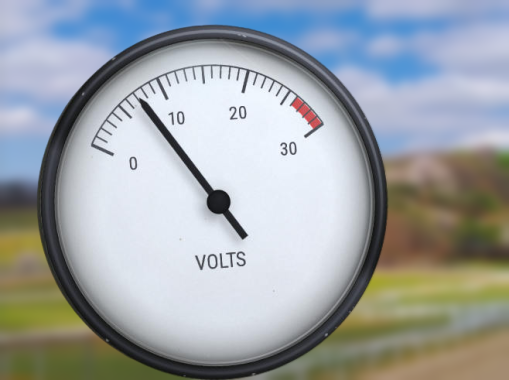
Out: 7V
